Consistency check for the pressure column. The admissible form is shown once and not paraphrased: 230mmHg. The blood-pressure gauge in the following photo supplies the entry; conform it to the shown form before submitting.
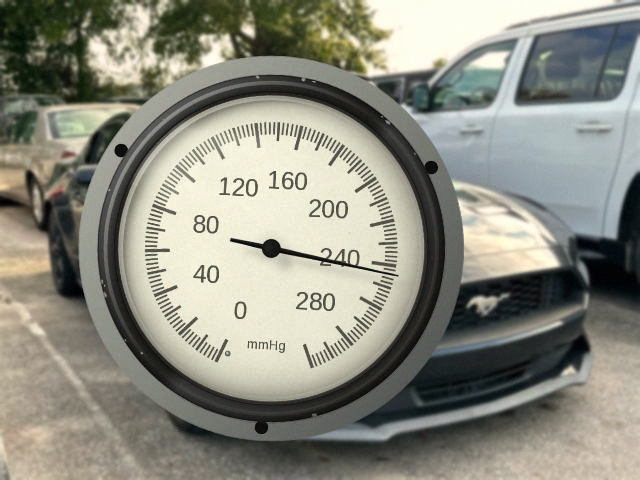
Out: 244mmHg
